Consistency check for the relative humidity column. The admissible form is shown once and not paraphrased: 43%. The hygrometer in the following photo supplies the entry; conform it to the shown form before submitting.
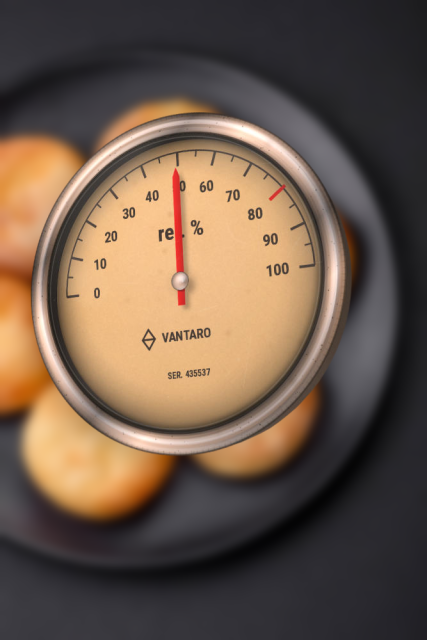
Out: 50%
